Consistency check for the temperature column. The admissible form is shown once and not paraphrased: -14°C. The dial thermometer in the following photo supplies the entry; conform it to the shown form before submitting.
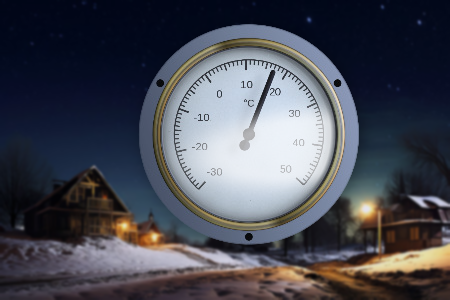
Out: 17°C
